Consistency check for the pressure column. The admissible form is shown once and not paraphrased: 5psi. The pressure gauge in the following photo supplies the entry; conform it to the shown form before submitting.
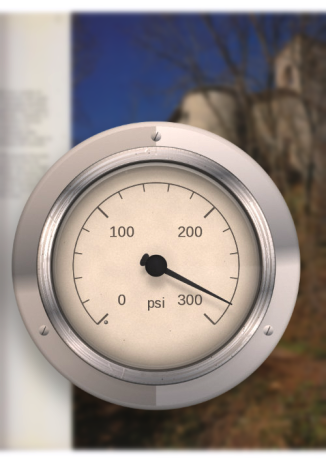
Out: 280psi
